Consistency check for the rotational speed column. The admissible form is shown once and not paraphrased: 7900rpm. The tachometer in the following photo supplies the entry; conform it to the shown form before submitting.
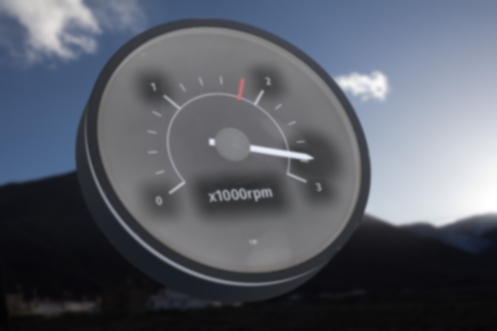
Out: 2800rpm
